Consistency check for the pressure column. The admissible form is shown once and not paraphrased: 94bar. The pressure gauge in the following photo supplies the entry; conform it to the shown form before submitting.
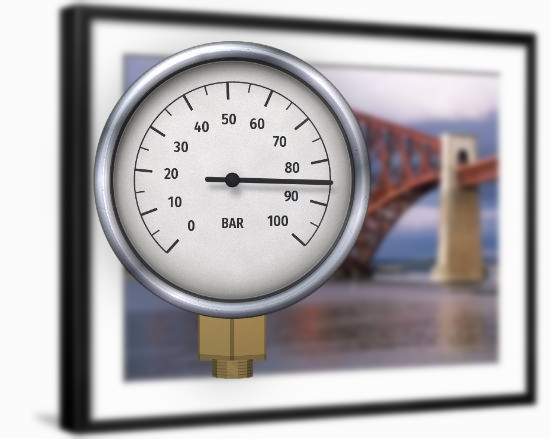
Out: 85bar
